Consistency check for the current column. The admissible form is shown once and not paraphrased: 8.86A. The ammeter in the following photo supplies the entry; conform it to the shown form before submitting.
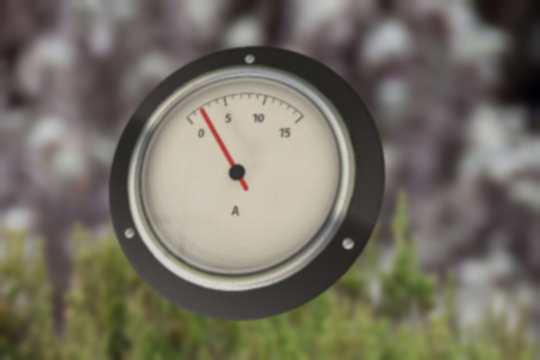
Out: 2A
